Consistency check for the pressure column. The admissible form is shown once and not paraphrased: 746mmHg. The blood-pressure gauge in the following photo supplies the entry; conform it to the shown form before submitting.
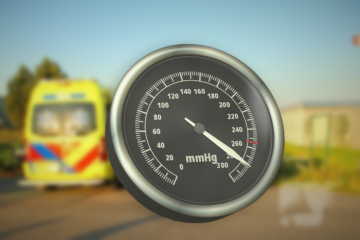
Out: 280mmHg
